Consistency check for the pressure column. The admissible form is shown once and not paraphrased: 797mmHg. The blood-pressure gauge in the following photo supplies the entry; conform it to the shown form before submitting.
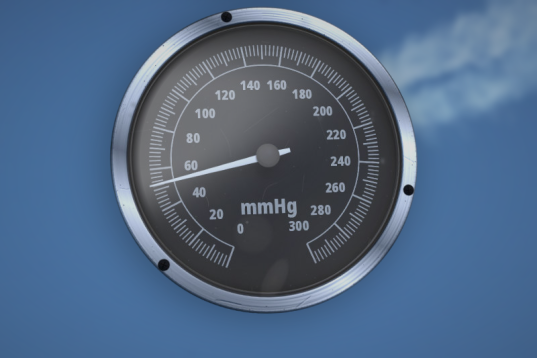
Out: 52mmHg
